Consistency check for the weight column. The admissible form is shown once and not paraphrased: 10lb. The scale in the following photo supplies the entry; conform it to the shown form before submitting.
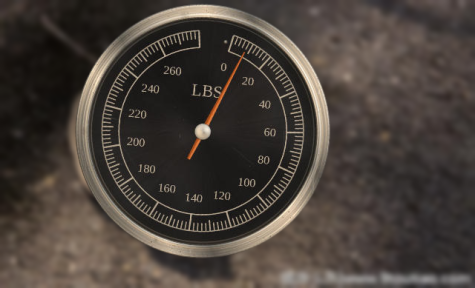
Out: 8lb
